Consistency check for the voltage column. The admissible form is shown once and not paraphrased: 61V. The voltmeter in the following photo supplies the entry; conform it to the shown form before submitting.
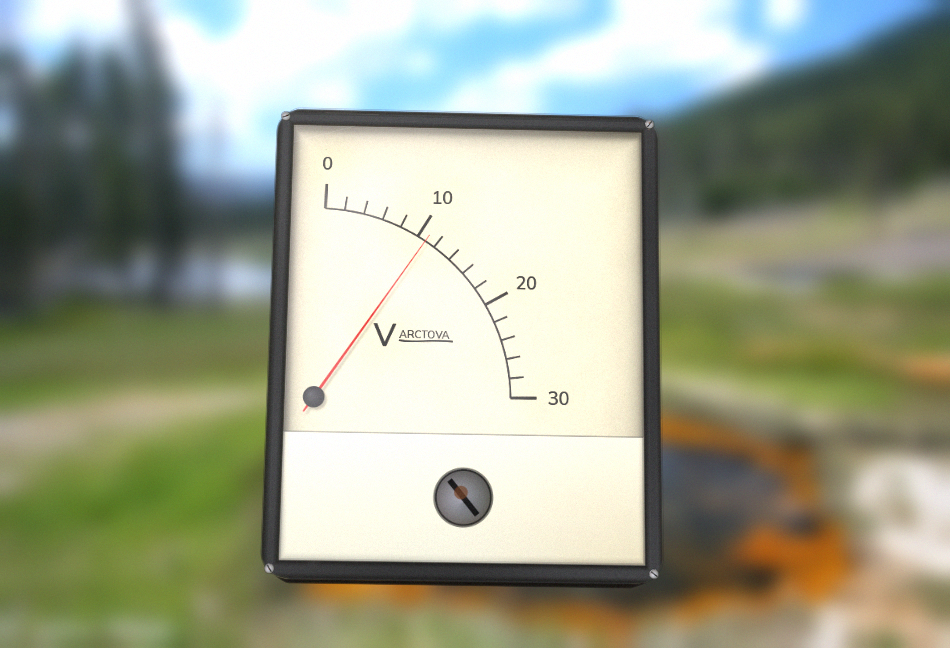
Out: 11V
